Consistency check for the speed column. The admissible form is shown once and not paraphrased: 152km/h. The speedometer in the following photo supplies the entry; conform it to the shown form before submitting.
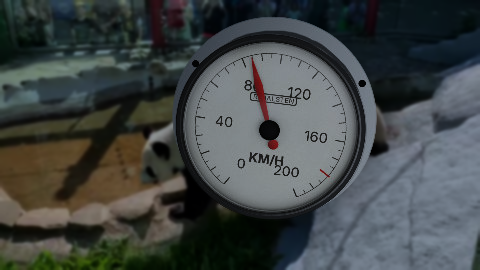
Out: 85km/h
